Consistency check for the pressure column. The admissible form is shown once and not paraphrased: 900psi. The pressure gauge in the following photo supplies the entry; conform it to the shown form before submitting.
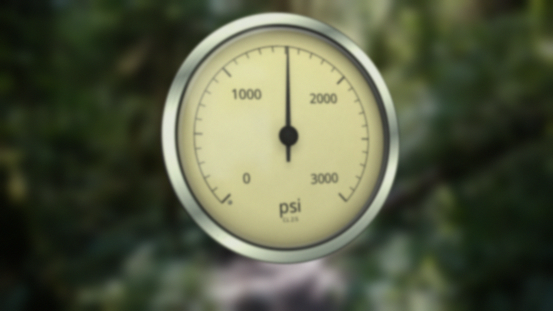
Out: 1500psi
